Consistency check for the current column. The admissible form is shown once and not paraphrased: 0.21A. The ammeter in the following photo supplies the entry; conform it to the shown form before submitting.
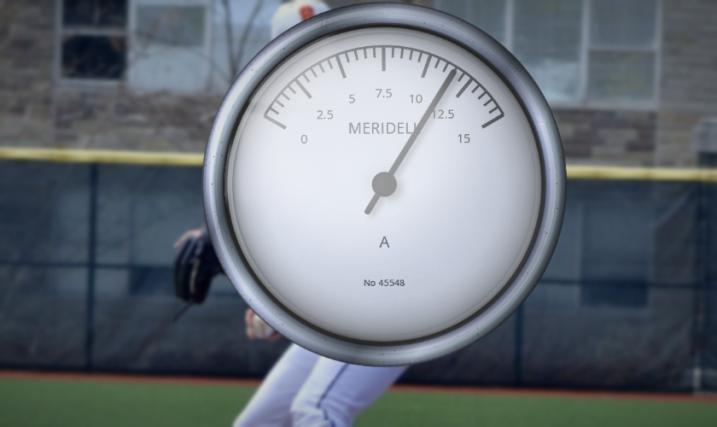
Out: 11.5A
